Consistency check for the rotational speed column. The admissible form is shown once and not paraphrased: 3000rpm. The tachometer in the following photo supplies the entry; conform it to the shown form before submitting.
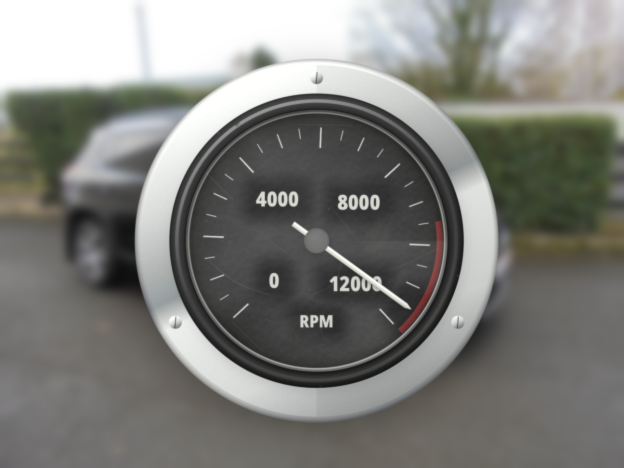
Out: 11500rpm
